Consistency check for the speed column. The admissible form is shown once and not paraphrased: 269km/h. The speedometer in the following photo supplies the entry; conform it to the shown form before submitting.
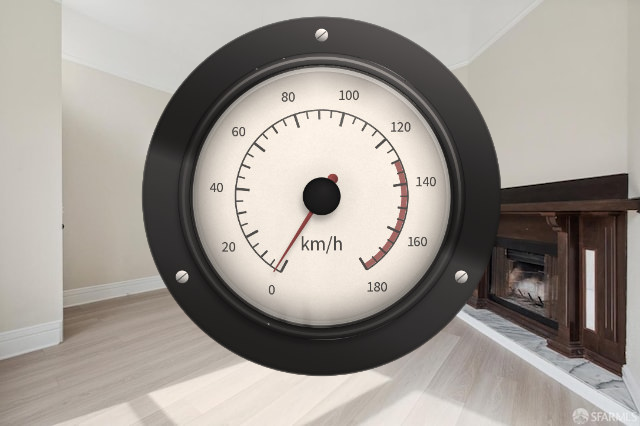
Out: 2.5km/h
